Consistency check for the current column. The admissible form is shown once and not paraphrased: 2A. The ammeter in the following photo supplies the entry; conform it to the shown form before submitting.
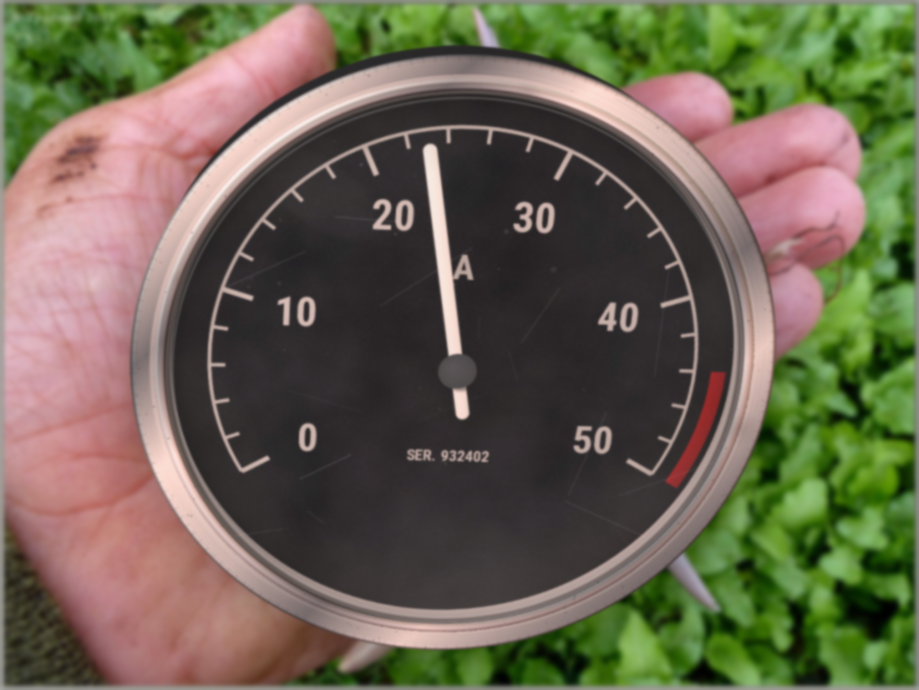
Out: 23A
